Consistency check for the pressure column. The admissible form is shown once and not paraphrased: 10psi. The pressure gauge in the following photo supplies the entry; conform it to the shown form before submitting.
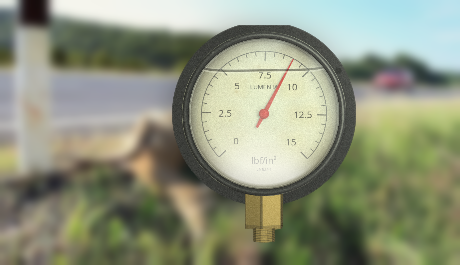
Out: 9psi
